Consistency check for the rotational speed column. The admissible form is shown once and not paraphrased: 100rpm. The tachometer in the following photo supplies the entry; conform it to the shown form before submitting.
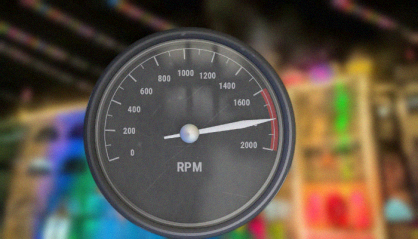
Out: 1800rpm
